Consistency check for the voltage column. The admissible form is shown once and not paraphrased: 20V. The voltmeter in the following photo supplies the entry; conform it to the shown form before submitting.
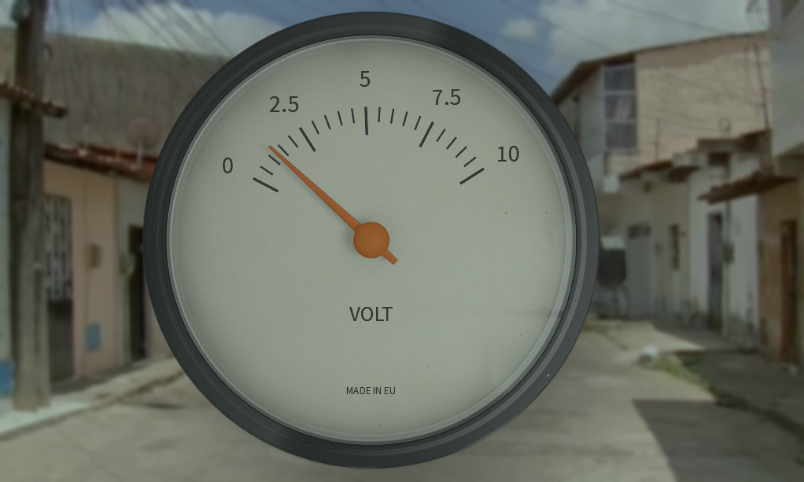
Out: 1.25V
